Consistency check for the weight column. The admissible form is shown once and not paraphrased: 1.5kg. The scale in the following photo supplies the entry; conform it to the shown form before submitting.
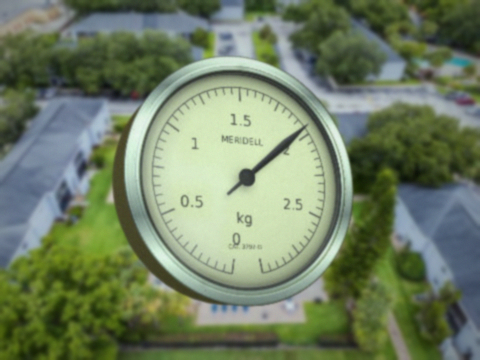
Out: 1.95kg
